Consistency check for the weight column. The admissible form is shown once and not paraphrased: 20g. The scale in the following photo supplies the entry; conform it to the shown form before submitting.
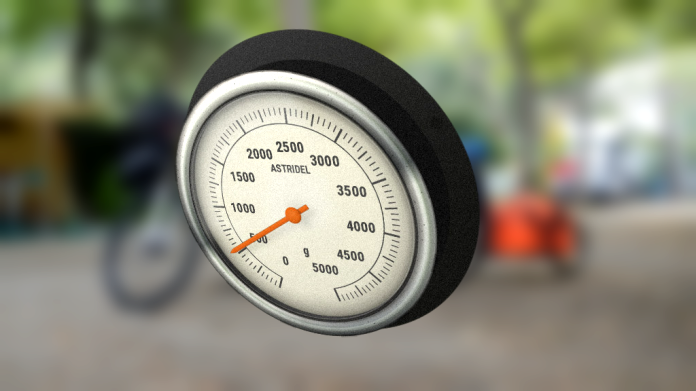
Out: 550g
